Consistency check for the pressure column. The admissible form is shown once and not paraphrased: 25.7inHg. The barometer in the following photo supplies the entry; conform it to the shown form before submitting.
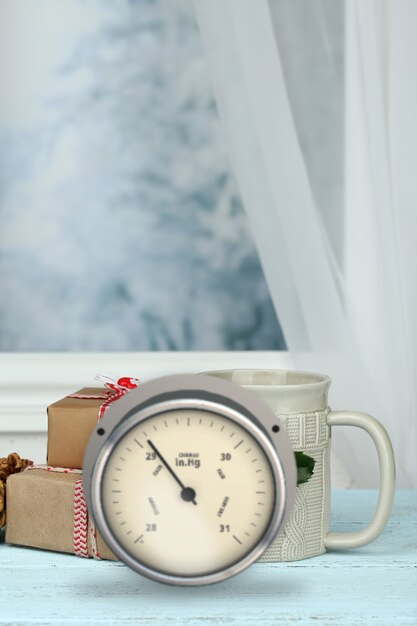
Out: 29.1inHg
